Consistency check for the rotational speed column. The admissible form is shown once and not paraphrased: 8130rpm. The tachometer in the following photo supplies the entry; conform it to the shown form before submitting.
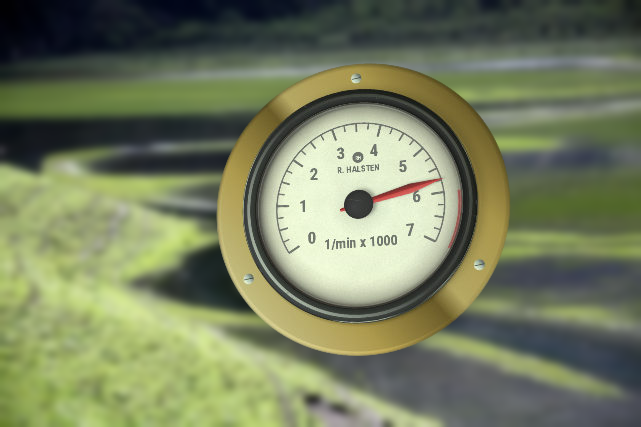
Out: 5750rpm
